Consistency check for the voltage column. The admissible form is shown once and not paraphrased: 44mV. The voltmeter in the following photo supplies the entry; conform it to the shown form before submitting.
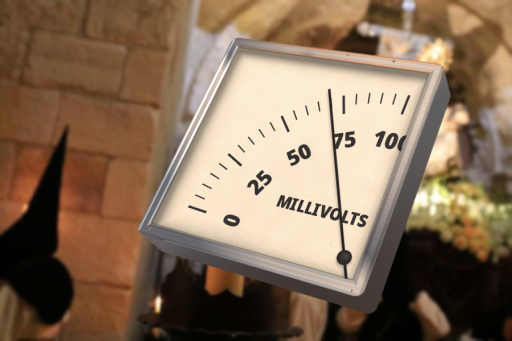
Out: 70mV
